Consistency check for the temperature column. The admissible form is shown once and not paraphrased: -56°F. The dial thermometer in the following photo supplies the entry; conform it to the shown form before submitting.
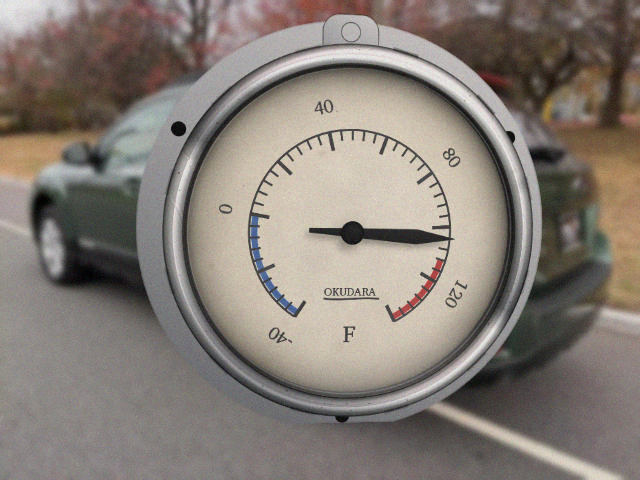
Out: 104°F
